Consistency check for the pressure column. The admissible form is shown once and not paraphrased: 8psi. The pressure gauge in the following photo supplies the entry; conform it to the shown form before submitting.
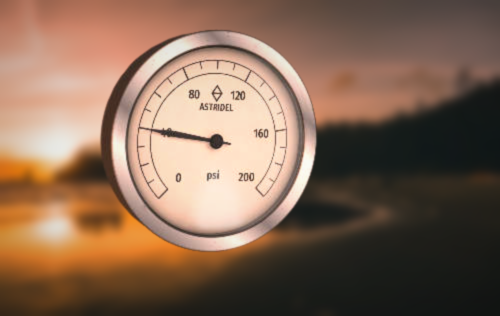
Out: 40psi
